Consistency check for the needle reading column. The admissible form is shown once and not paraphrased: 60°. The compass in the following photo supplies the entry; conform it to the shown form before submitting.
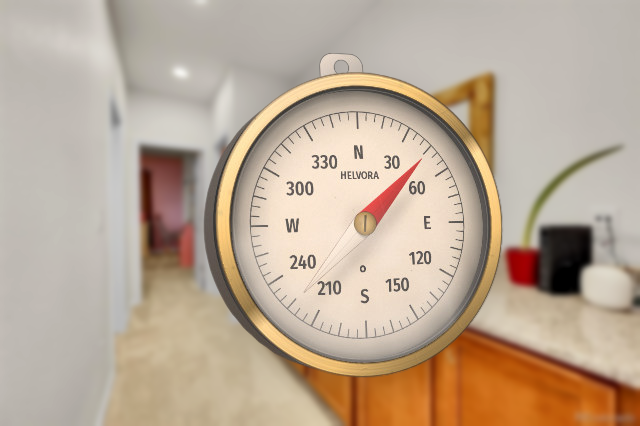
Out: 45°
